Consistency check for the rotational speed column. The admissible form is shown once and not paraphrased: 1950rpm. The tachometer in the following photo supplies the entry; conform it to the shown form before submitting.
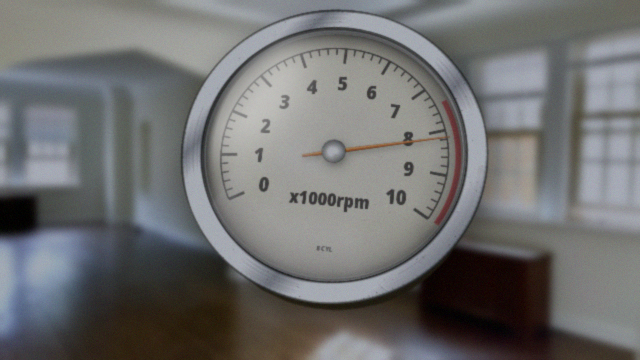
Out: 8200rpm
